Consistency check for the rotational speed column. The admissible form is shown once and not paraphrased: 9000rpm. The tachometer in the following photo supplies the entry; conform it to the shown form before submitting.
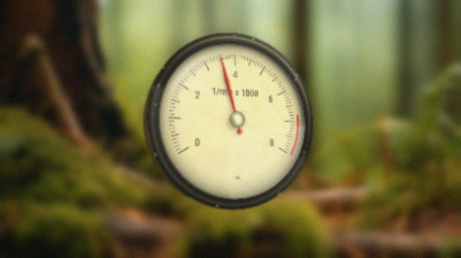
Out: 3500rpm
